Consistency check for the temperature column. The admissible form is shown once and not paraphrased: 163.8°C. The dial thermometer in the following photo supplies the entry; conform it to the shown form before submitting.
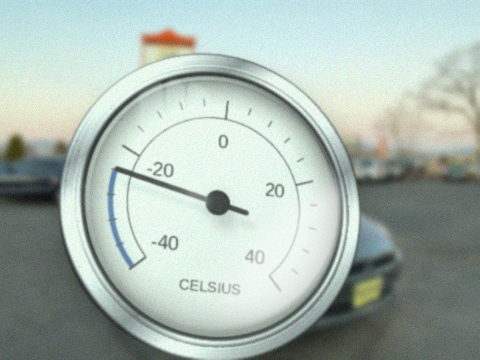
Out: -24°C
